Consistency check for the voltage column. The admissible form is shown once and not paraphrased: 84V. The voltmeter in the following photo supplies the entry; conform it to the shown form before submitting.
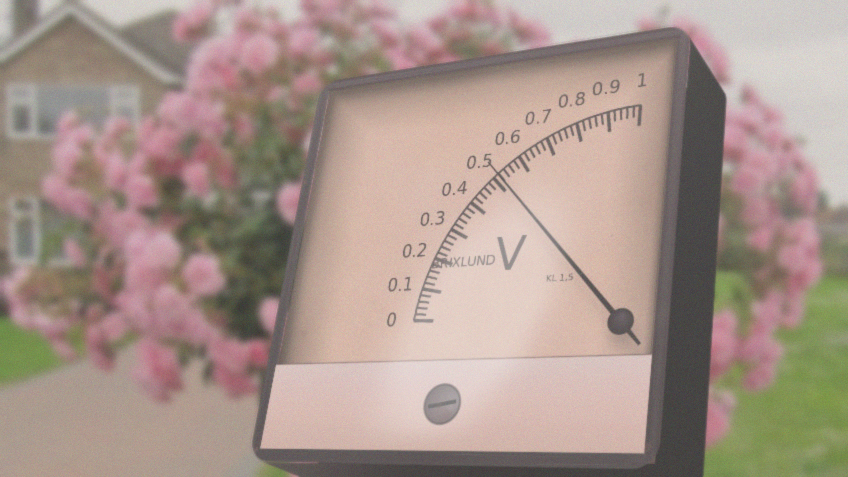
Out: 0.52V
